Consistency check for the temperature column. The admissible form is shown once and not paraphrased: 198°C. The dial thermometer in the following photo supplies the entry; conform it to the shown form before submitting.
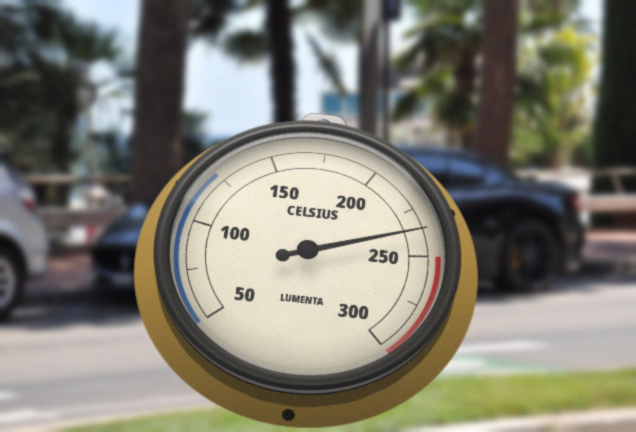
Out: 237.5°C
